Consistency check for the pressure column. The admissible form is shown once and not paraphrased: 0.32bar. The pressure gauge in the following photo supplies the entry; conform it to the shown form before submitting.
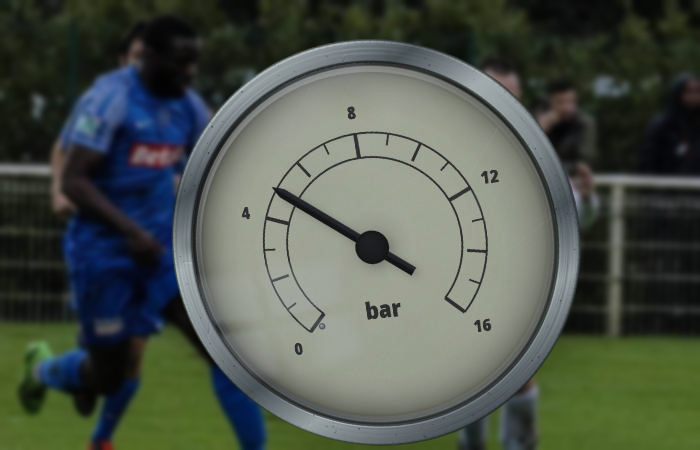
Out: 5bar
